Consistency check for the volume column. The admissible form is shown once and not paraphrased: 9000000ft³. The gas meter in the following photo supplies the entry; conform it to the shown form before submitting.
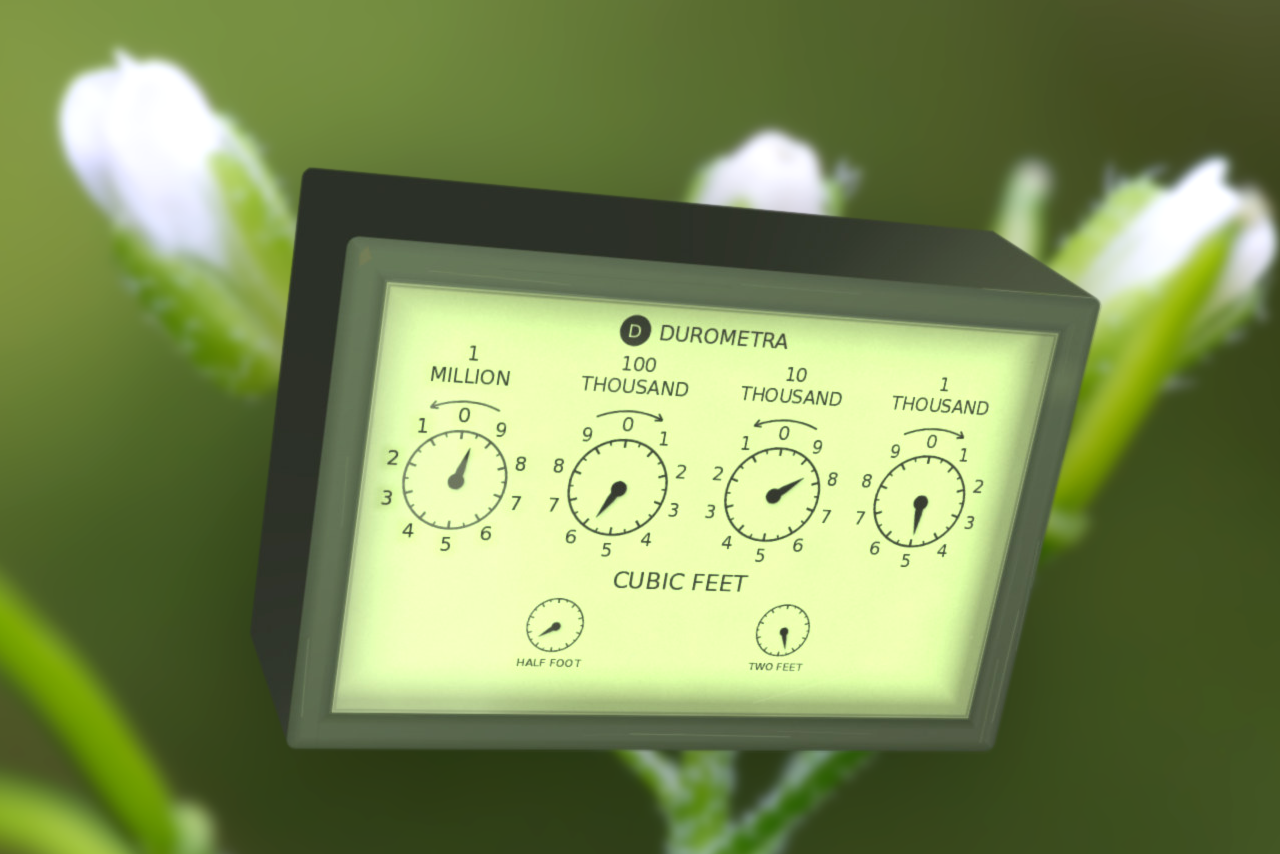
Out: 958500ft³
